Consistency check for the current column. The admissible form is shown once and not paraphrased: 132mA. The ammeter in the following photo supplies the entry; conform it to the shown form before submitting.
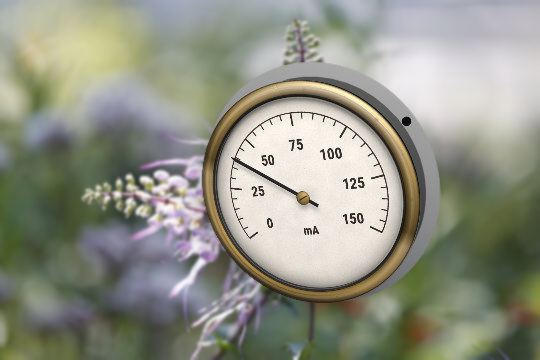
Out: 40mA
